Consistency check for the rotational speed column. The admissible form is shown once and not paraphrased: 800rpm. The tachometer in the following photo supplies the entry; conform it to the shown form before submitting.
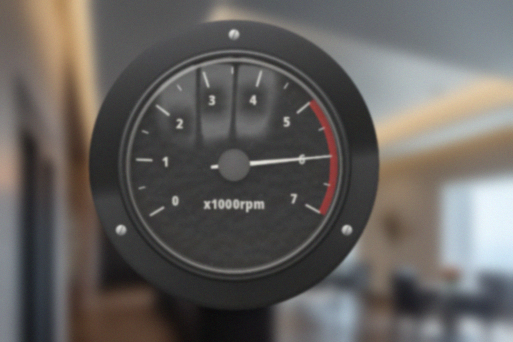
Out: 6000rpm
